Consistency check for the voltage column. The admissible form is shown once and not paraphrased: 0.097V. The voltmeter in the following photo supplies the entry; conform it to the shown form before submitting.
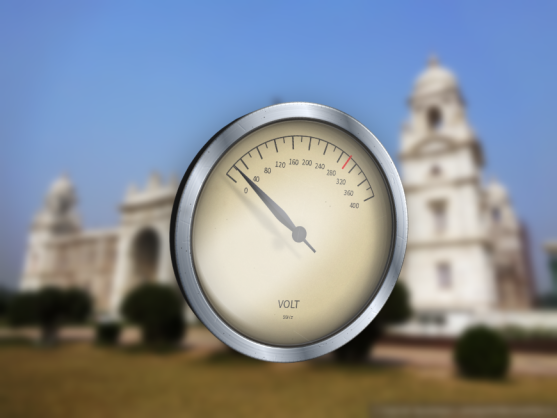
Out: 20V
